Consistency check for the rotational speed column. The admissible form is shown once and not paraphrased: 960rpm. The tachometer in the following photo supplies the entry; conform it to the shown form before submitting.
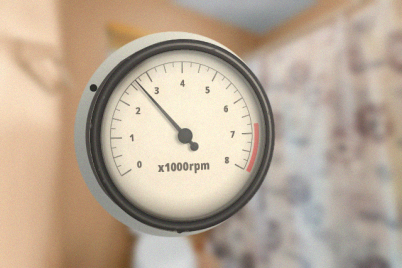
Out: 2625rpm
